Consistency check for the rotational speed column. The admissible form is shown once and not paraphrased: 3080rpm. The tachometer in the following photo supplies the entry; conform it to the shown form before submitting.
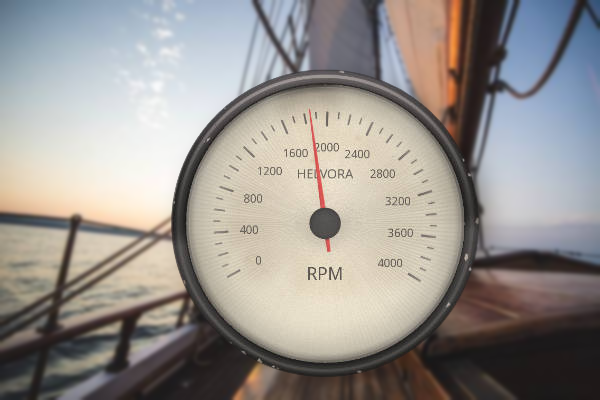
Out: 1850rpm
